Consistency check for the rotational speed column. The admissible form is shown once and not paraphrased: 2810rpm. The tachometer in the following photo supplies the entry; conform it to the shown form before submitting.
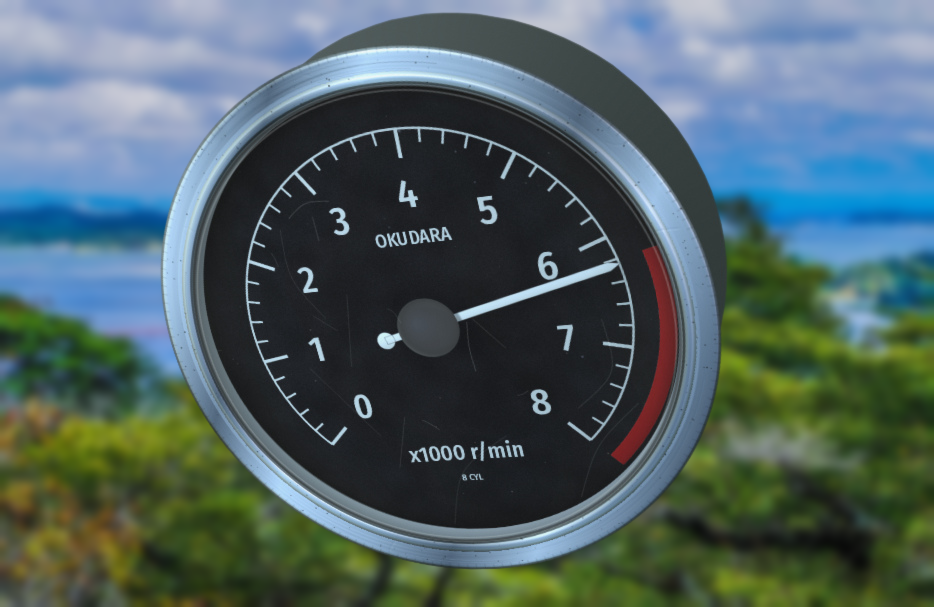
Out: 6200rpm
